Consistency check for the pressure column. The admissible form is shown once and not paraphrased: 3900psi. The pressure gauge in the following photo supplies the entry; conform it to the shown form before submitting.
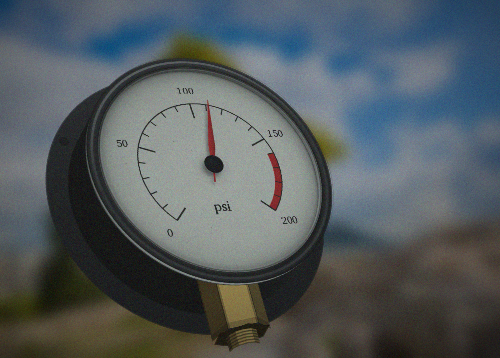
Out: 110psi
